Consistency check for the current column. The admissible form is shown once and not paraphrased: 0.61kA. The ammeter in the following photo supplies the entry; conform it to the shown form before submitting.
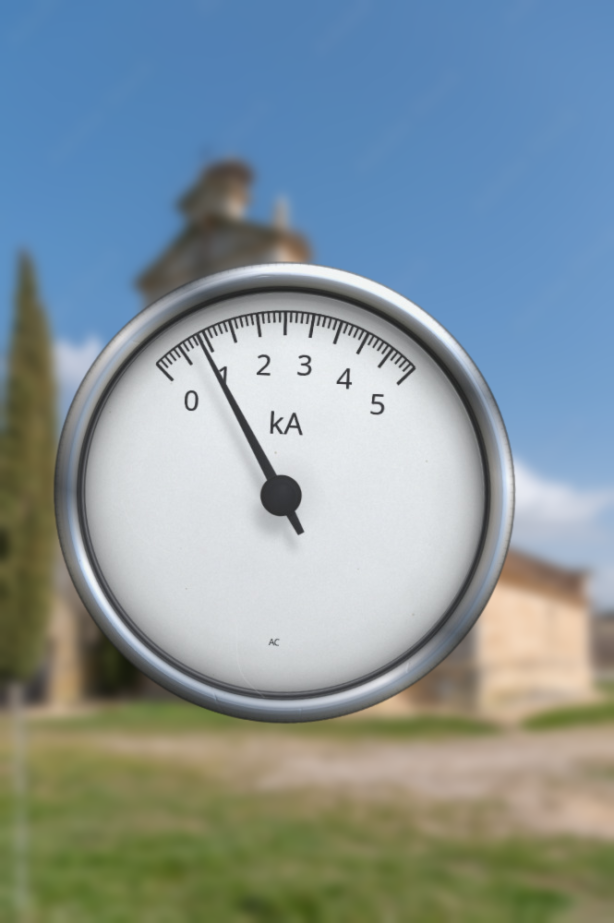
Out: 0.9kA
